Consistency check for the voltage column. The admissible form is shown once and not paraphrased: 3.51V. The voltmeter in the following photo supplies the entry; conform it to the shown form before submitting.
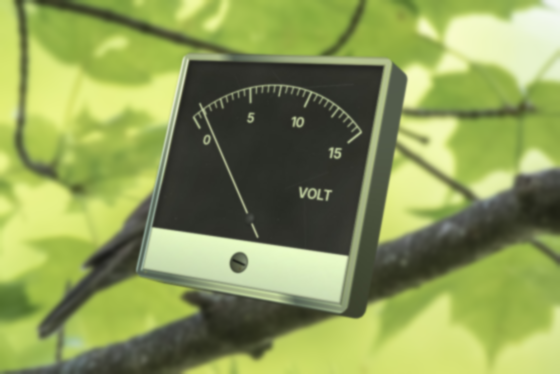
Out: 1V
